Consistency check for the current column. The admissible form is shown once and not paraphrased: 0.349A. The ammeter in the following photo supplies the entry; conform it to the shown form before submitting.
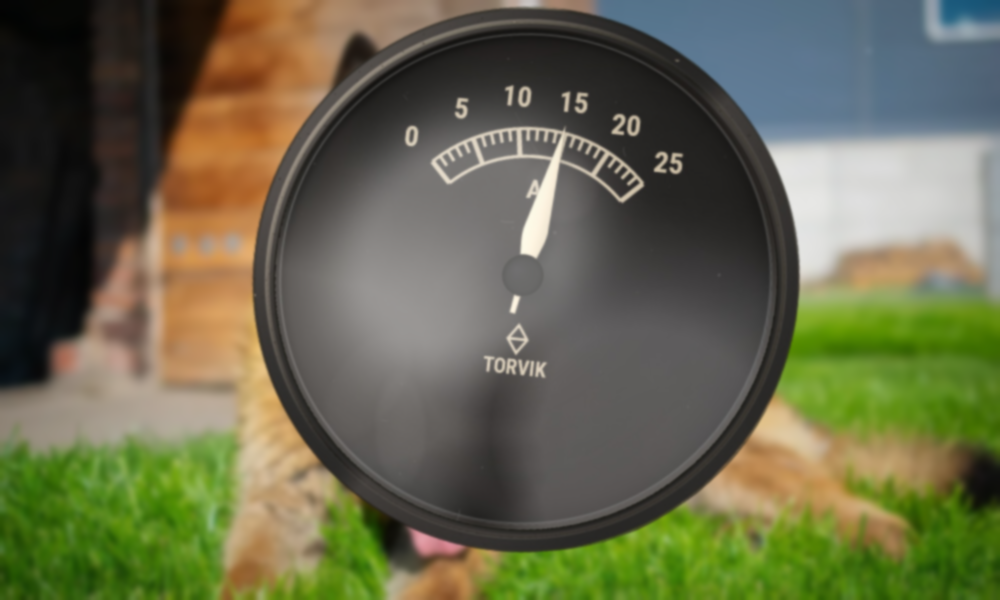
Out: 15A
